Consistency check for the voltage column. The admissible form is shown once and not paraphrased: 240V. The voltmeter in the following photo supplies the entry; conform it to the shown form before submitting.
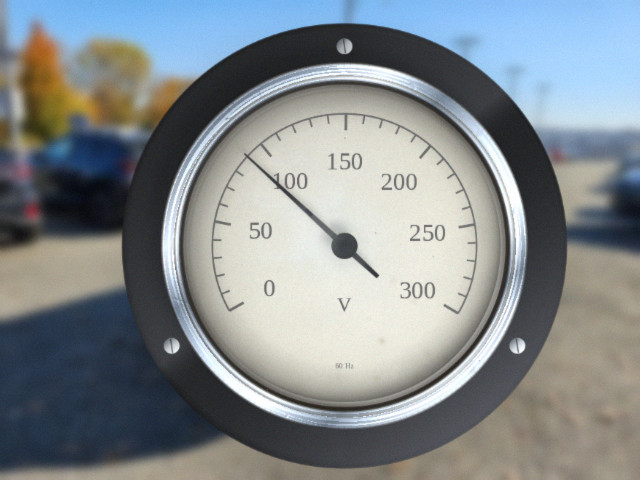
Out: 90V
